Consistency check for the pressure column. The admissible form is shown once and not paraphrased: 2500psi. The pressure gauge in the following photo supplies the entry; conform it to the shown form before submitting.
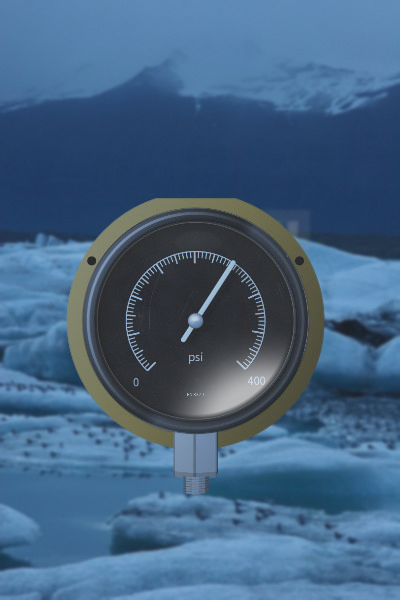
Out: 250psi
